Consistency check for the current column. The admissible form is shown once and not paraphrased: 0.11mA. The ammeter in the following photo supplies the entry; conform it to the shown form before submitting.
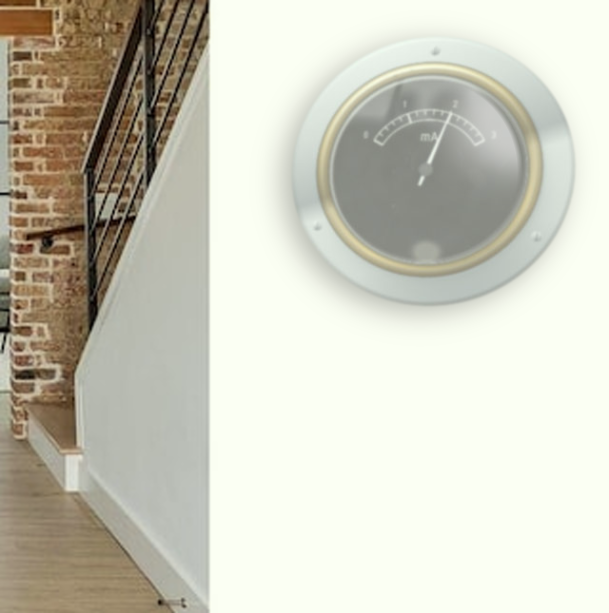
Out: 2mA
